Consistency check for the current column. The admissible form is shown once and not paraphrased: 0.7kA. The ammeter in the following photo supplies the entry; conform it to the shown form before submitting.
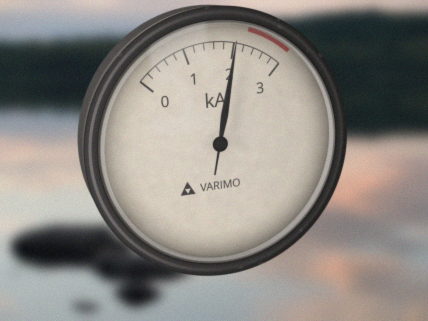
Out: 2kA
